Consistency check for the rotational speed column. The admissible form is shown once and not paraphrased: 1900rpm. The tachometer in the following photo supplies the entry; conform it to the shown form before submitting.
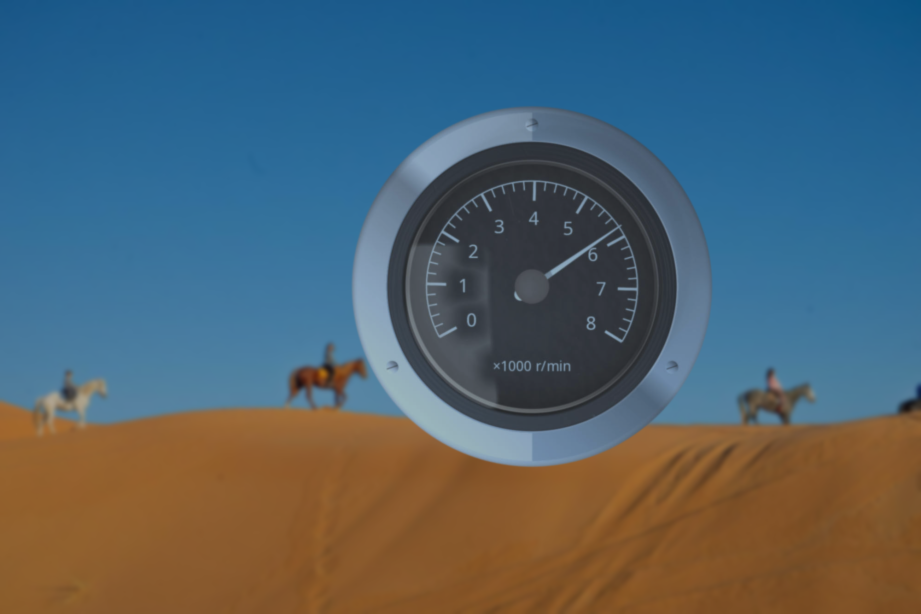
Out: 5800rpm
